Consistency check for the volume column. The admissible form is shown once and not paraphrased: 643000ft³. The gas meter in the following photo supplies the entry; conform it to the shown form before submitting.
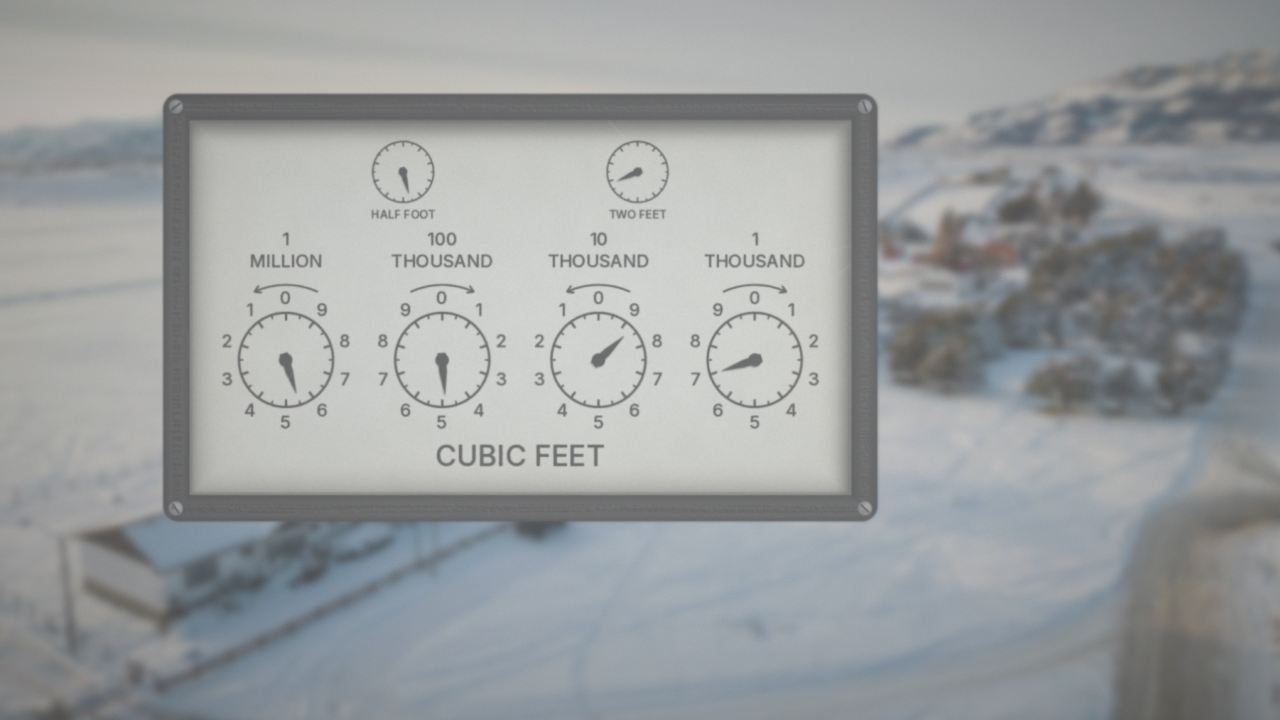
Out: 548700ft³
